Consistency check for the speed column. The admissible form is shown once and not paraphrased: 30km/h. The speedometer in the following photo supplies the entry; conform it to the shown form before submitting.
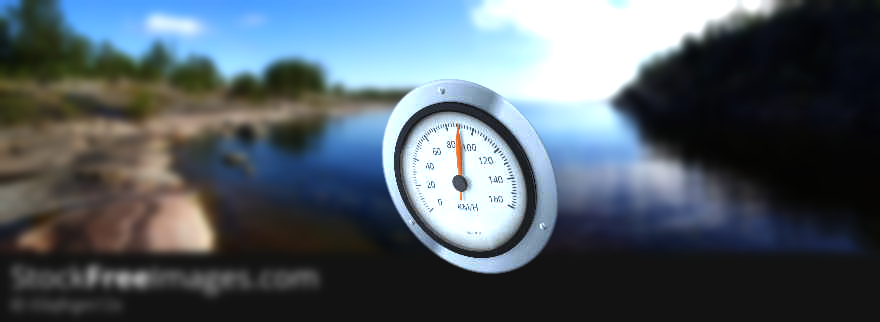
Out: 90km/h
